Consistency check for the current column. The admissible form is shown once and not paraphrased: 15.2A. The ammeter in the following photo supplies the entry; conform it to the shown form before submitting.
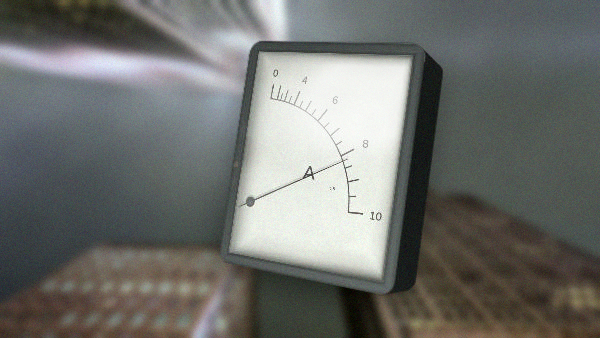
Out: 8.25A
